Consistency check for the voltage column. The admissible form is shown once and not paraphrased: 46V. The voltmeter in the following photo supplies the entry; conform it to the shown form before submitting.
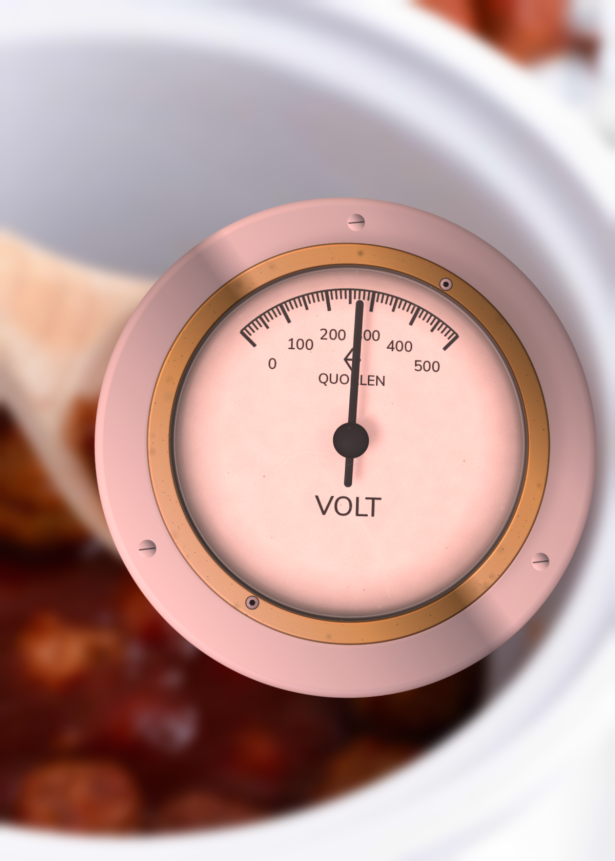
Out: 270V
